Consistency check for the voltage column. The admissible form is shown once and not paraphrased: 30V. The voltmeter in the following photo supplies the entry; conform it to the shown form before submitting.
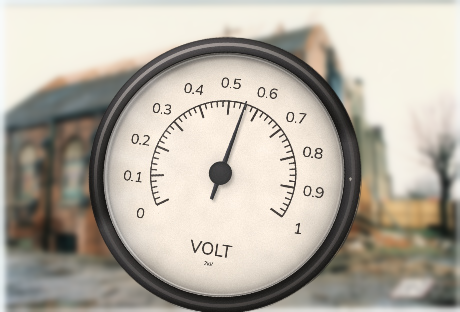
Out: 0.56V
